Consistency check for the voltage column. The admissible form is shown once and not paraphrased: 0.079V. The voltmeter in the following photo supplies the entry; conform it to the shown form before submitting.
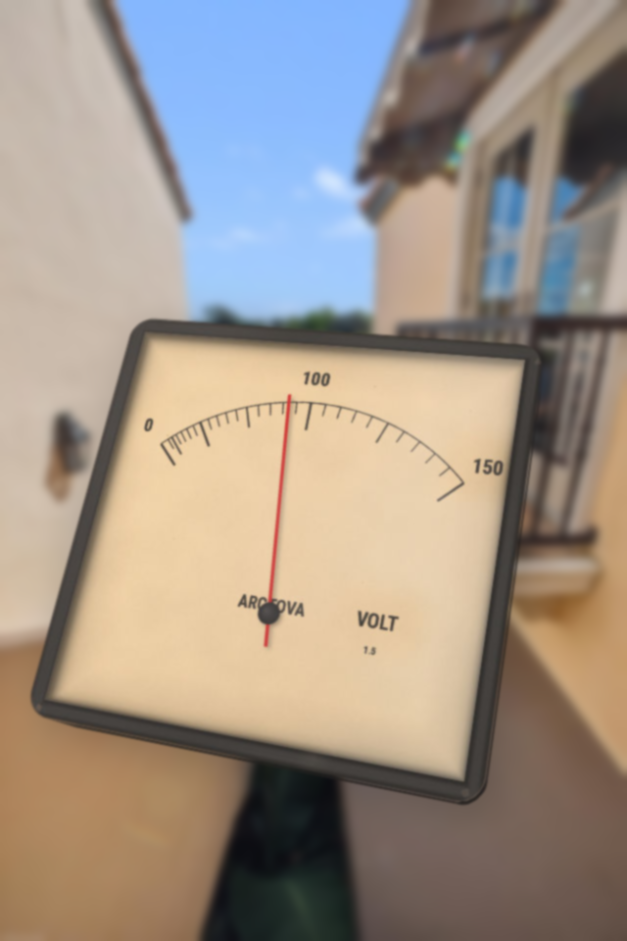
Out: 92.5V
